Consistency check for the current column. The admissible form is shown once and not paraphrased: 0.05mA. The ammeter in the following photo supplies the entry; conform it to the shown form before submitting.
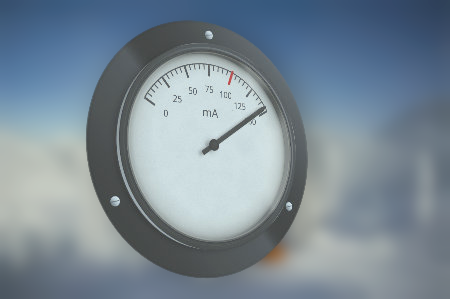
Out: 145mA
